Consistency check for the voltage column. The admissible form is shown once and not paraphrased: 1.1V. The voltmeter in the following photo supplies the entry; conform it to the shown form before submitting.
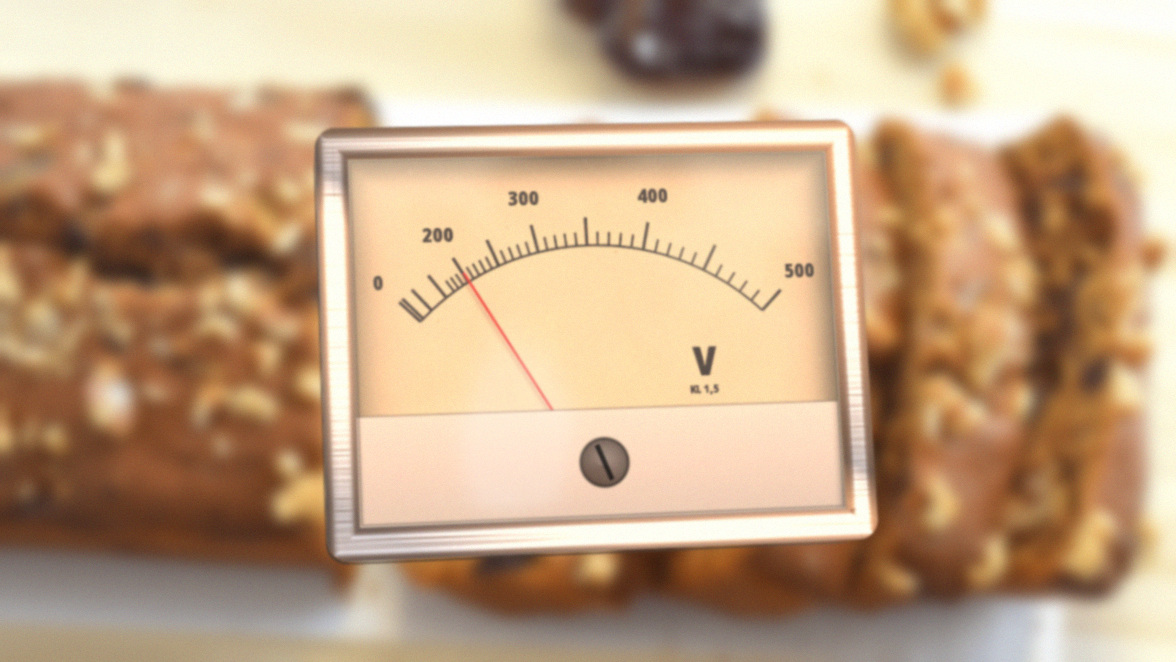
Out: 200V
